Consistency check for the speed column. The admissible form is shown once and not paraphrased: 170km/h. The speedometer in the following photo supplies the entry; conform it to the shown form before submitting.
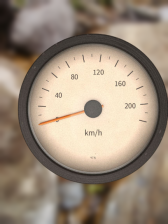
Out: 0km/h
